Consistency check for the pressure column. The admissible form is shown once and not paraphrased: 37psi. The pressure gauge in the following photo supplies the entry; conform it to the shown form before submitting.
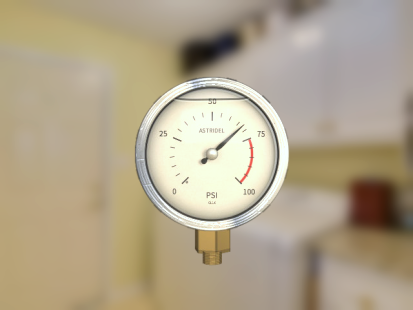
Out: 67.5psi
